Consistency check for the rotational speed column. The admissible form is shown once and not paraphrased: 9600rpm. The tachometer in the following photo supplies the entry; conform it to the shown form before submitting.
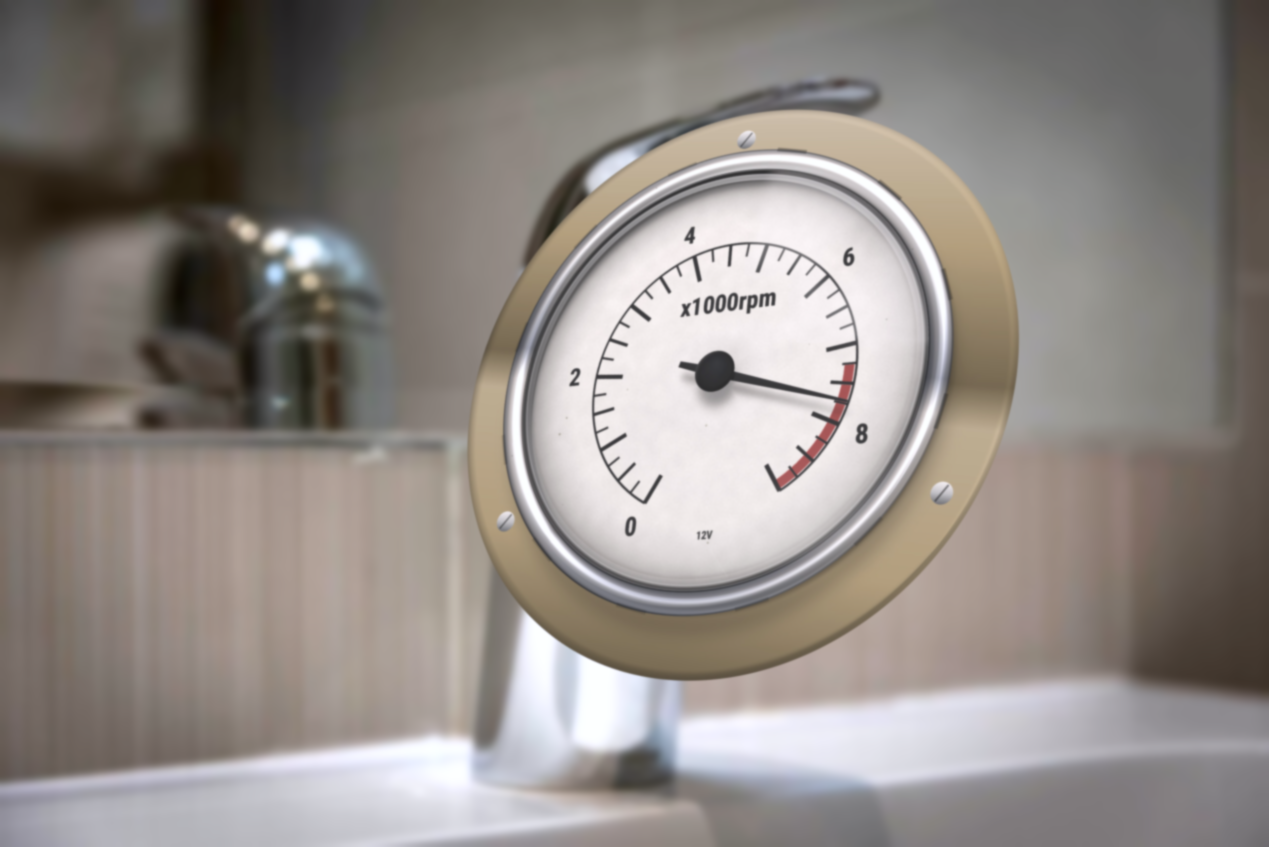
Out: 7750rpm
